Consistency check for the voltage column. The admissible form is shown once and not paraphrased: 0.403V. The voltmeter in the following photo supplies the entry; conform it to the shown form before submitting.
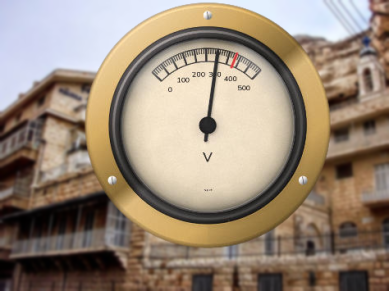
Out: 300V
